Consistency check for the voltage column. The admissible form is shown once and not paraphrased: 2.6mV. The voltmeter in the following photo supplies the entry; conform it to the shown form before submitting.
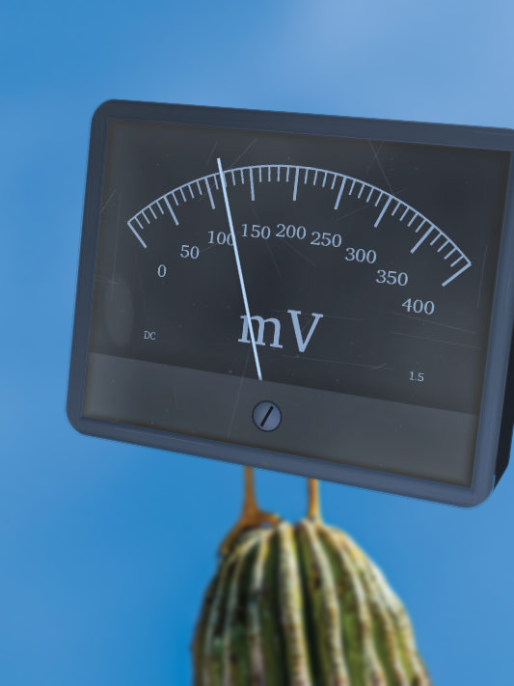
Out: 120mV
